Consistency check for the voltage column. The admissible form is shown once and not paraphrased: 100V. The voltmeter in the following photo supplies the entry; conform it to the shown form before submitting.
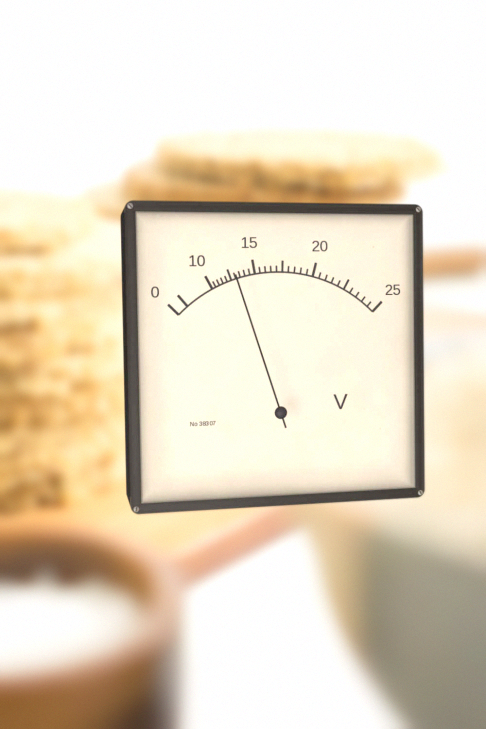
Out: 13V
